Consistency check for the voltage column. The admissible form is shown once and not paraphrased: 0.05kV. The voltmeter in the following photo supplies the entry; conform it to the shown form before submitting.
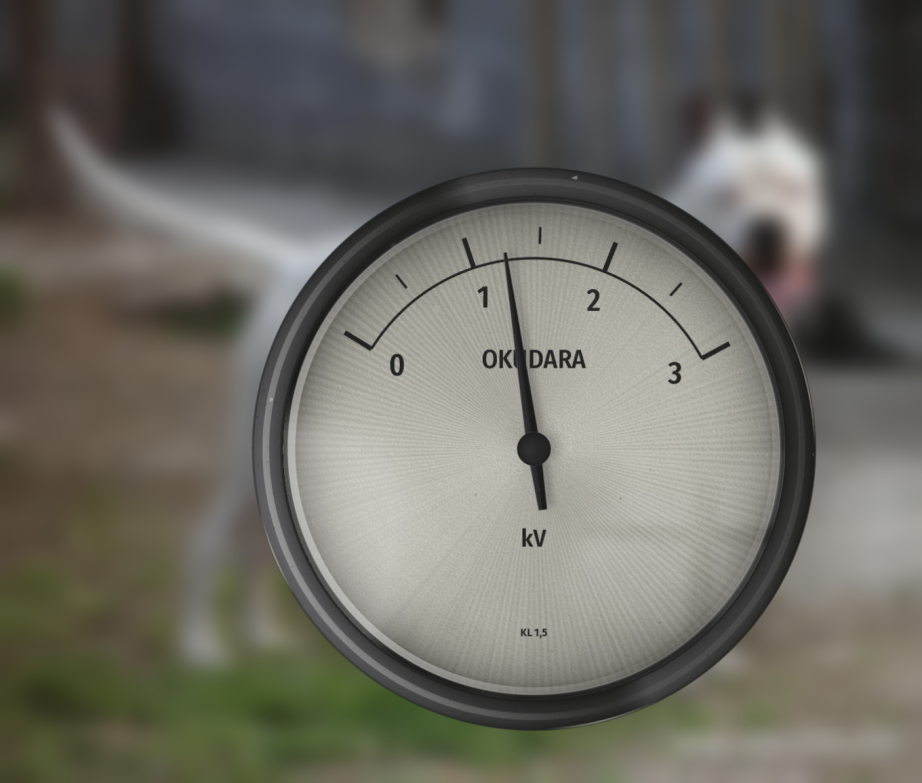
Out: 1.25kV
